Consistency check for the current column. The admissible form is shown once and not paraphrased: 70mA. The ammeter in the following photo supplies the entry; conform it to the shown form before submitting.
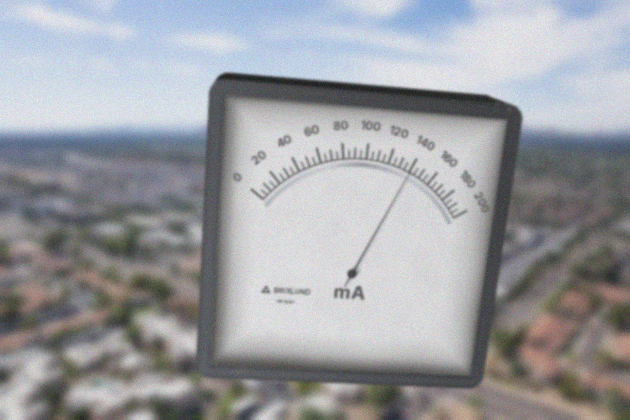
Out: 140mA
